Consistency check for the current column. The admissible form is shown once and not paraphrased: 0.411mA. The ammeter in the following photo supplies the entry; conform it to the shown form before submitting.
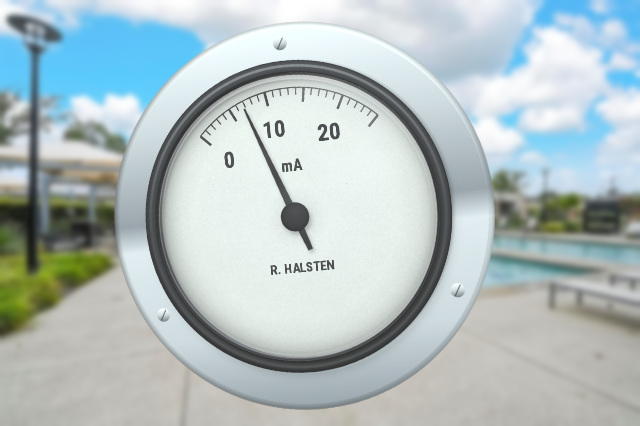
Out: 7mA
